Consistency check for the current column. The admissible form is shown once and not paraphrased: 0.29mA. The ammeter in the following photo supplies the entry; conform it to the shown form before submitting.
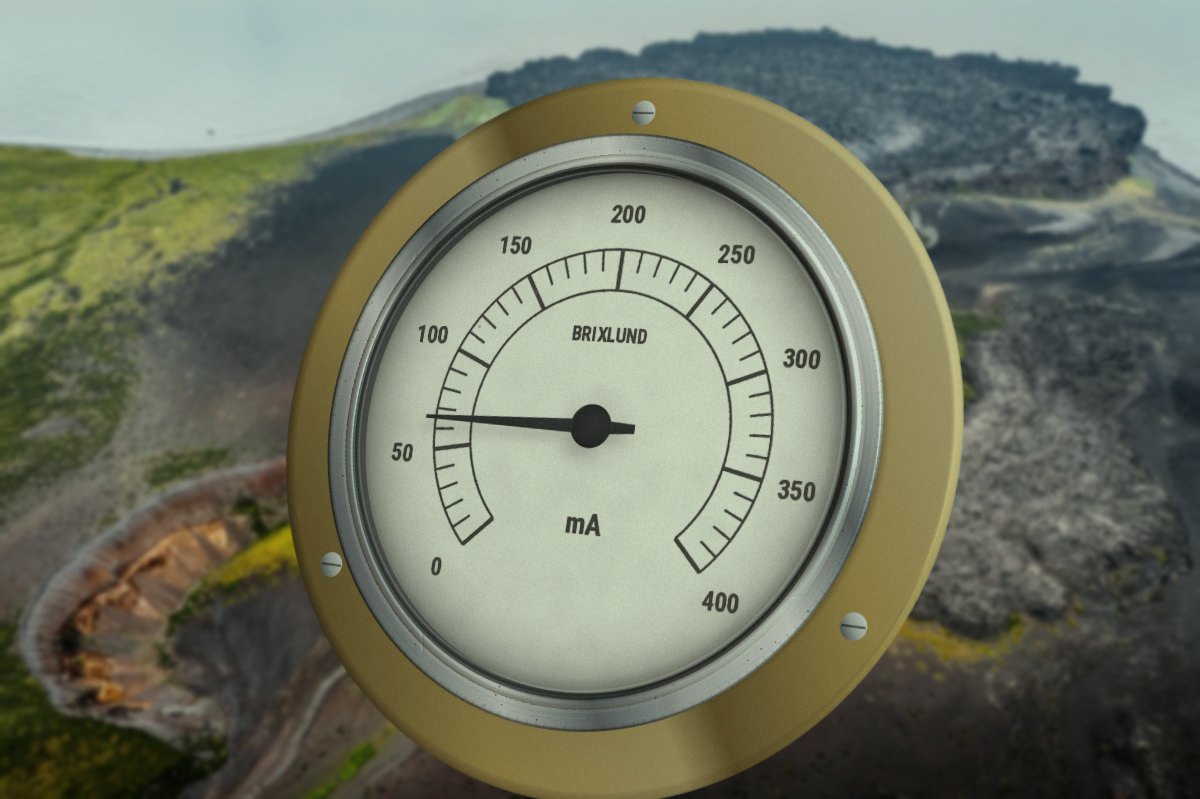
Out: 65mA
